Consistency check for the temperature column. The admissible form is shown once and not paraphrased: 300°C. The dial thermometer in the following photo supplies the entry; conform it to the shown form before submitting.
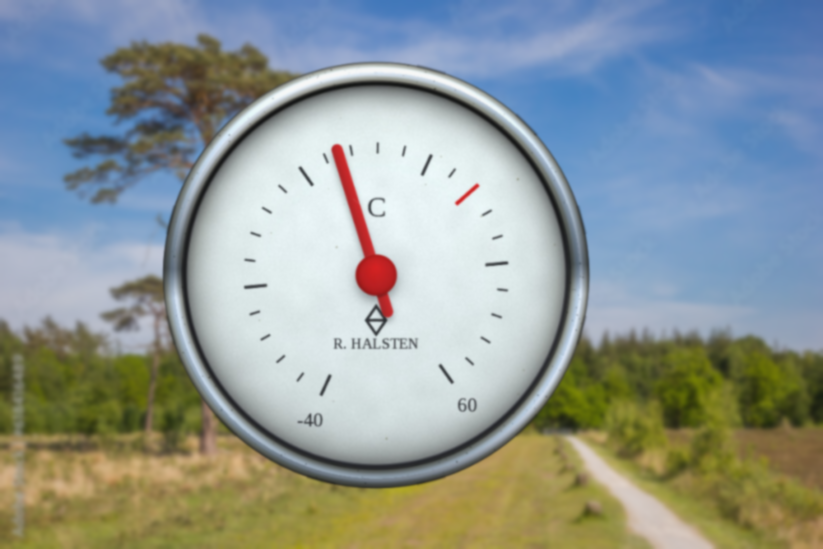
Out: 6°C
